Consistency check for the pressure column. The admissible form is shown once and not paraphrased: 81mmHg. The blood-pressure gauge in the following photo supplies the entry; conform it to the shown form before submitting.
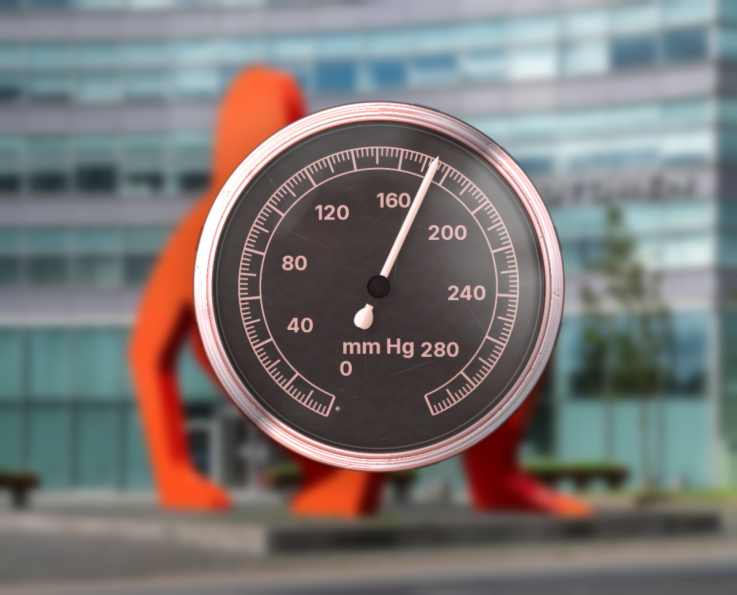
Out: 174mmHg
